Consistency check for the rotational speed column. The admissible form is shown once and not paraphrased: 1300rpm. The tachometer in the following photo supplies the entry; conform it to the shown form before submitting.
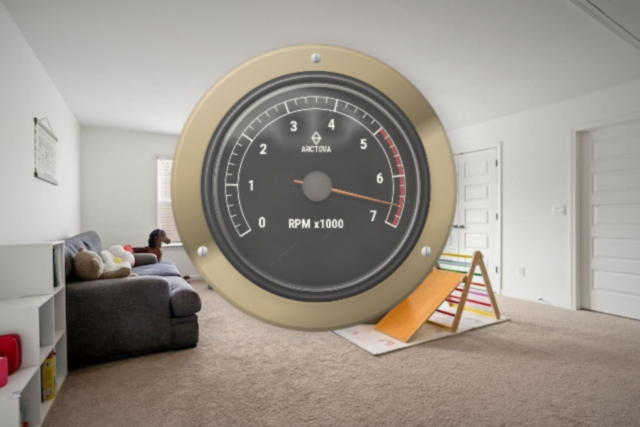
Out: 6600rpm
